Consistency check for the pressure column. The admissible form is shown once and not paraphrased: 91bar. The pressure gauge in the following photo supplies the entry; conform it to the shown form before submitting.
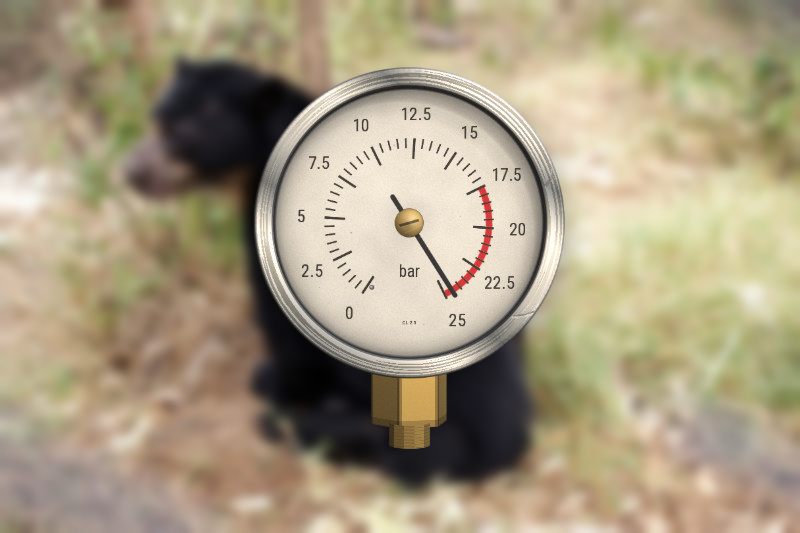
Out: 24.5bar
